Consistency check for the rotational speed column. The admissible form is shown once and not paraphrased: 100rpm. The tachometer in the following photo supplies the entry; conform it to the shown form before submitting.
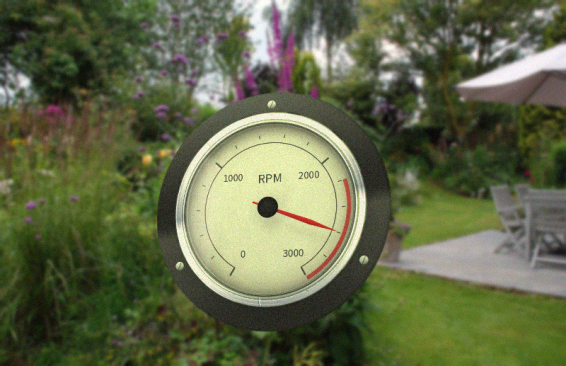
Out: 2600rpm
